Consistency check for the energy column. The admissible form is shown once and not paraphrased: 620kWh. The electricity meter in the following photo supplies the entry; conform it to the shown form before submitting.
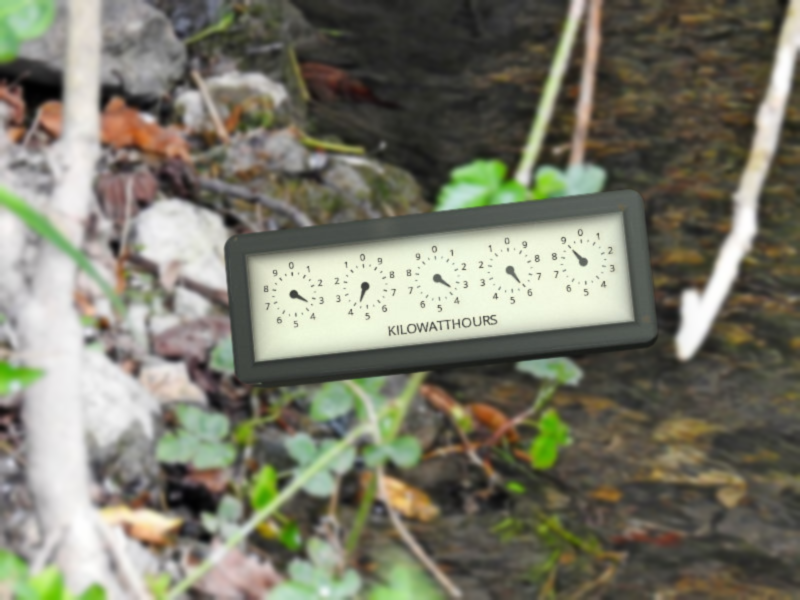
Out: 34359kWh
